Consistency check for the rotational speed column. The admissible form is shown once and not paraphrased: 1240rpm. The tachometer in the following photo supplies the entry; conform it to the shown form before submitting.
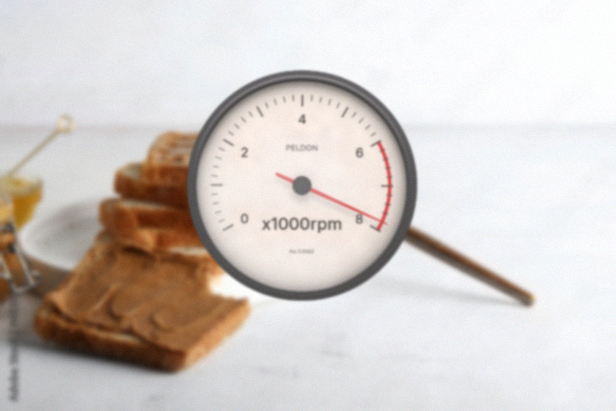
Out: 7800rpm
